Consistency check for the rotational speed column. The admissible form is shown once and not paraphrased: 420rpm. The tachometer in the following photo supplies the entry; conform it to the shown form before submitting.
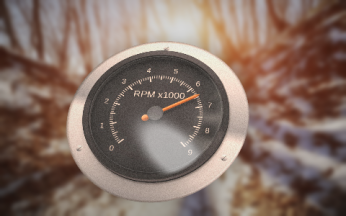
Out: 6500rpm
